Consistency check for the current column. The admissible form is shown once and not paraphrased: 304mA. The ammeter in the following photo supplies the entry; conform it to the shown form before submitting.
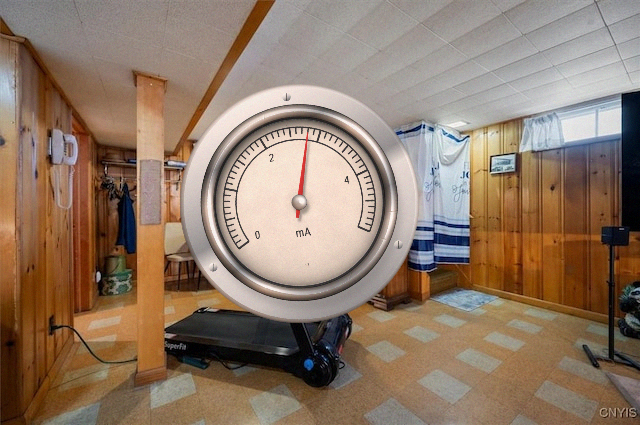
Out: 2.8mA
